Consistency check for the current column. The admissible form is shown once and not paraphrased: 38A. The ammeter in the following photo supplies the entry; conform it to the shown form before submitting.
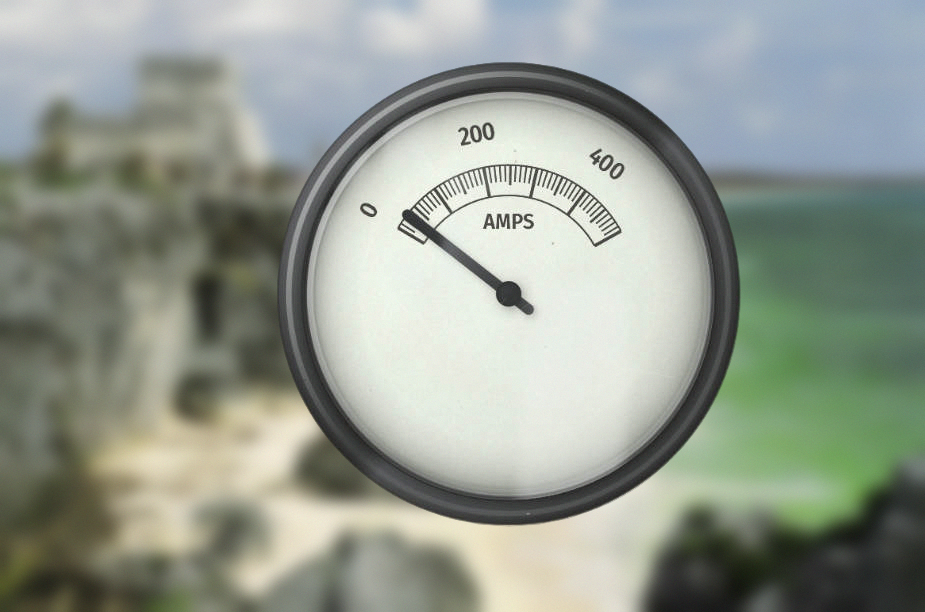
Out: 30A
